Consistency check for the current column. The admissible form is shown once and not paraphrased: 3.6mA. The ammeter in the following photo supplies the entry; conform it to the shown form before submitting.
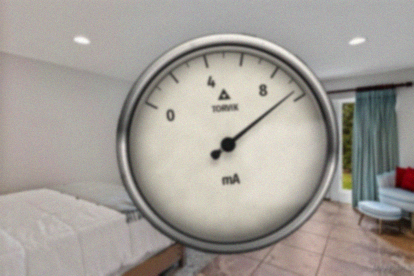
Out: 9.5mA
